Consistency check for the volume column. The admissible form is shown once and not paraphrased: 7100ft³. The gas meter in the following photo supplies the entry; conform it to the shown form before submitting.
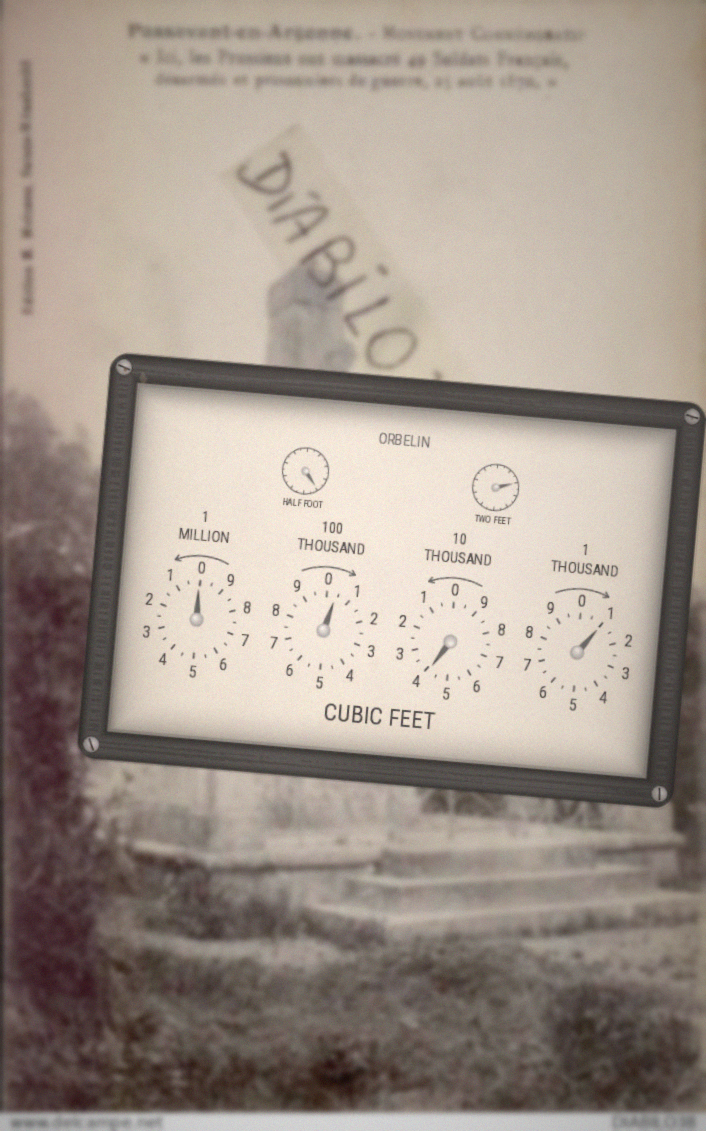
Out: 4100ft³
